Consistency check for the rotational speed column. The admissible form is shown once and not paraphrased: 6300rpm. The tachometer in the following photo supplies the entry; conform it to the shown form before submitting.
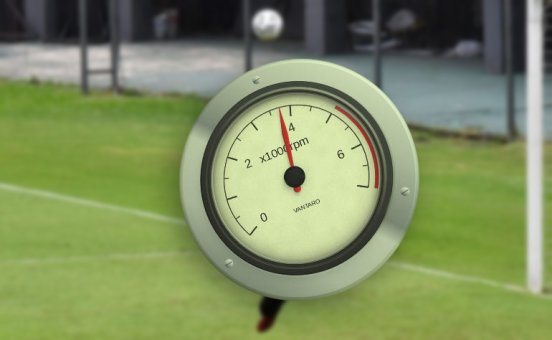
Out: 3750rpm
